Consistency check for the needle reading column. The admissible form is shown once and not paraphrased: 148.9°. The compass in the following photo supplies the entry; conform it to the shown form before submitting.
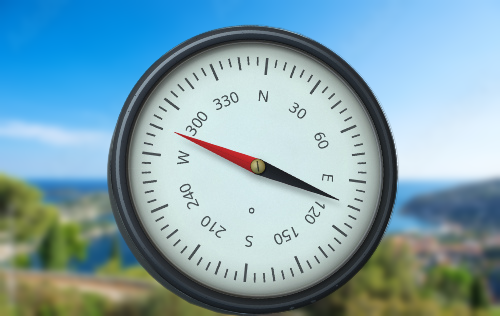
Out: 285°
